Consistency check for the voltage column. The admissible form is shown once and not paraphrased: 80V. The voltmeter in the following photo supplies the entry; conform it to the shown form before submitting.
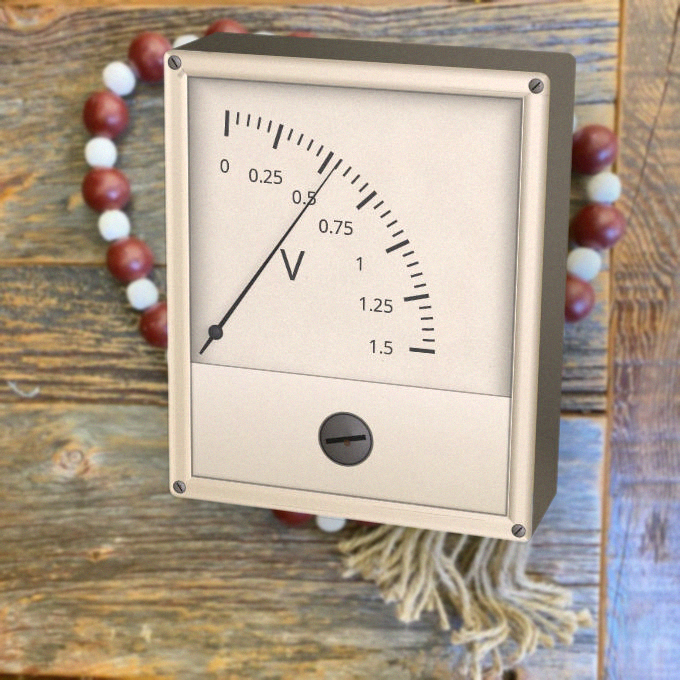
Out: 0.55V
